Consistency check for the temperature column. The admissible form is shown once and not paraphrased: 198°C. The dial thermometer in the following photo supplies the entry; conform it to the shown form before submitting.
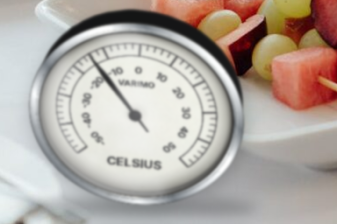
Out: -14°C
